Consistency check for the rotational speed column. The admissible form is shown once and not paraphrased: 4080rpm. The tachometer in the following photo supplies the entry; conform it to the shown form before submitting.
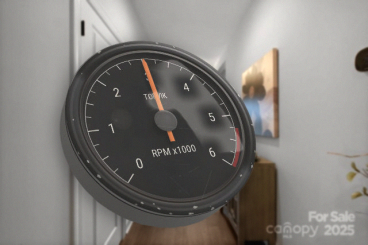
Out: 3000rpm
